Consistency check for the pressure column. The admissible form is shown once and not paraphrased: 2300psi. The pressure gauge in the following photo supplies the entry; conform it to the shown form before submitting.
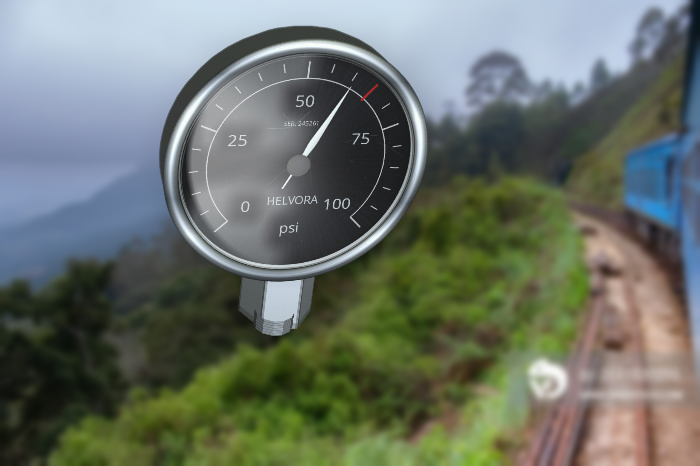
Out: 60psi
